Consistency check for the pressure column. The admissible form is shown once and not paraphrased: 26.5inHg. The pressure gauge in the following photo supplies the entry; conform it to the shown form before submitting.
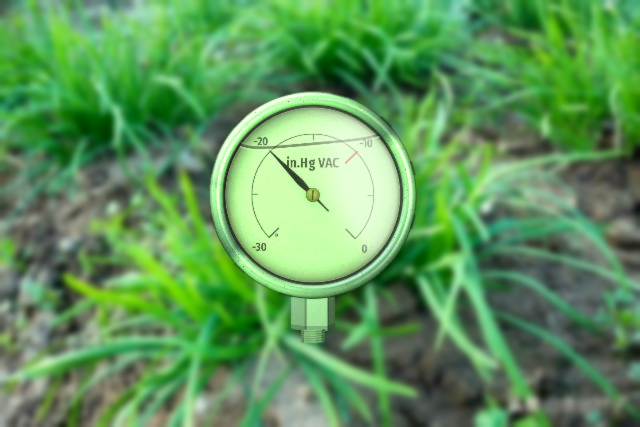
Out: -20inHg
